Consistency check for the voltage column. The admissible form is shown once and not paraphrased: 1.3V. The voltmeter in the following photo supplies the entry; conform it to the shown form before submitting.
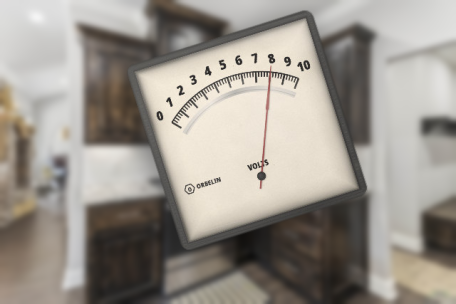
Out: 8V
